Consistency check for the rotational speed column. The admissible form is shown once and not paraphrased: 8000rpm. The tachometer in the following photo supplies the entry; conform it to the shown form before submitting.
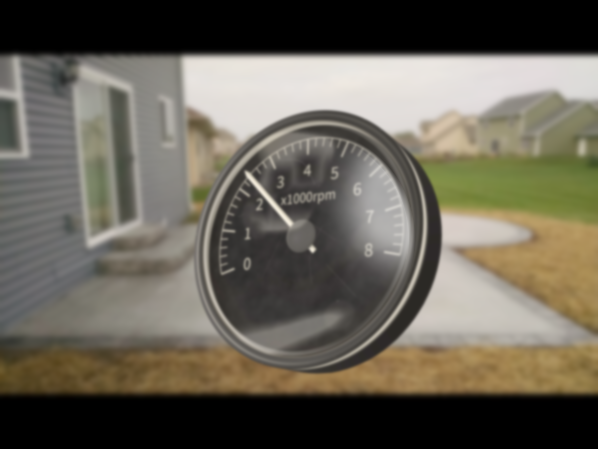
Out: 2400rpm
